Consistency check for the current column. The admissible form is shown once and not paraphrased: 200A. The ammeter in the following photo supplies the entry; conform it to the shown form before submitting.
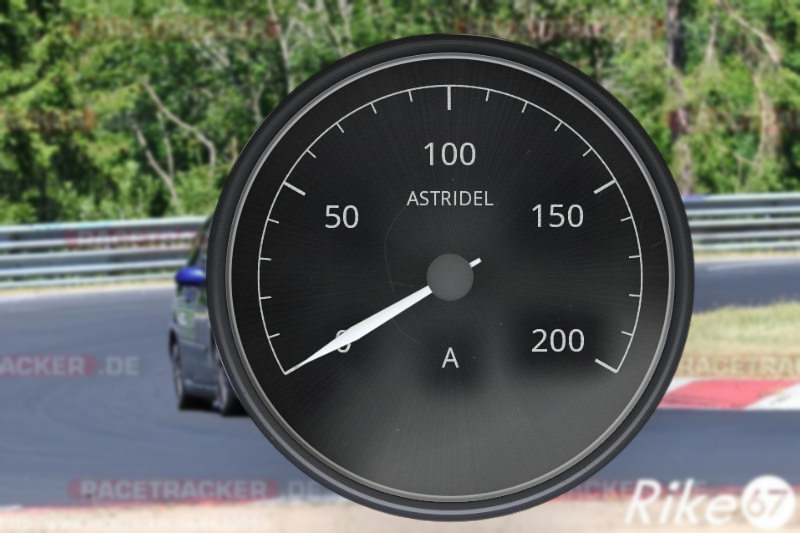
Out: 0A
